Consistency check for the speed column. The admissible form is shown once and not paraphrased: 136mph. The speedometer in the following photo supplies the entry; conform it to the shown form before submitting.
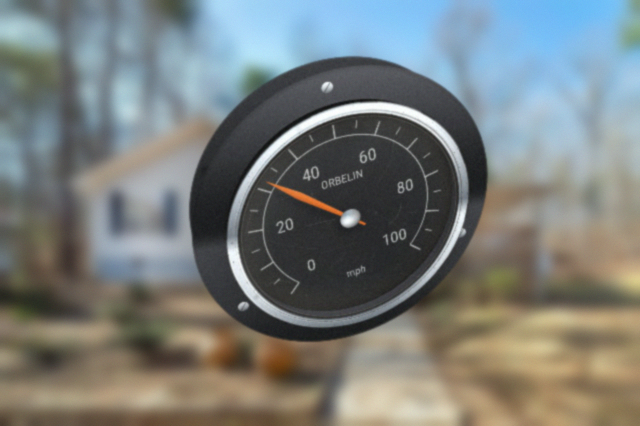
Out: 32.5mph
